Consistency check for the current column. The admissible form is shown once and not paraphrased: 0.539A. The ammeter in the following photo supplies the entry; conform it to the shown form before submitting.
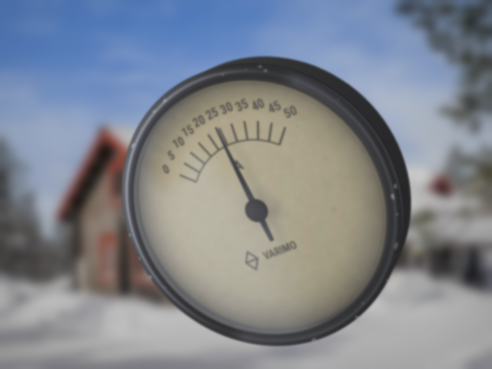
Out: 25A
